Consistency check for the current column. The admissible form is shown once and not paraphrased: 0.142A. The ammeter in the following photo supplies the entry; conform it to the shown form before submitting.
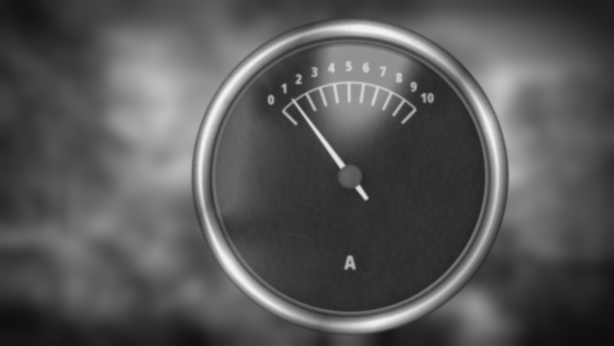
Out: 1A
